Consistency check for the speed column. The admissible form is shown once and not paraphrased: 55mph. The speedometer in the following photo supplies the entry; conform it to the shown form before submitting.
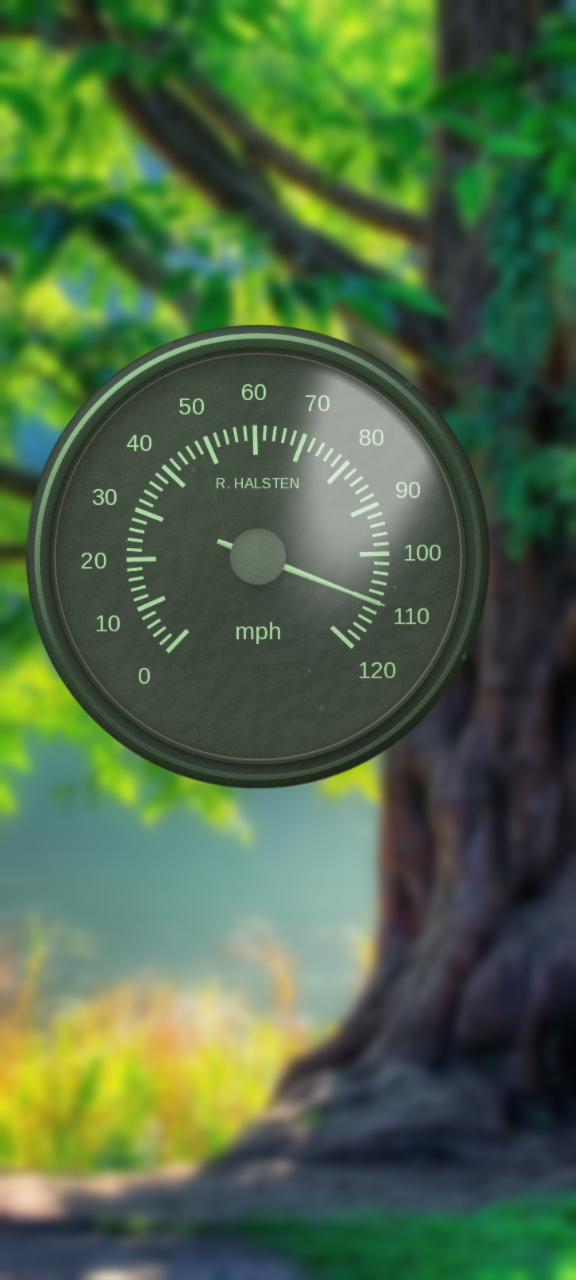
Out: 110mph
